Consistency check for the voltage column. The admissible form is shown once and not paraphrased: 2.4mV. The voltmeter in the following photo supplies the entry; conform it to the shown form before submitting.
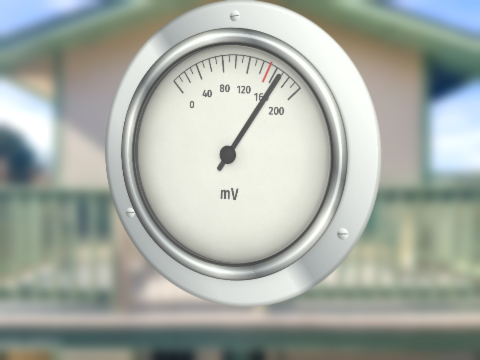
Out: 170mV
